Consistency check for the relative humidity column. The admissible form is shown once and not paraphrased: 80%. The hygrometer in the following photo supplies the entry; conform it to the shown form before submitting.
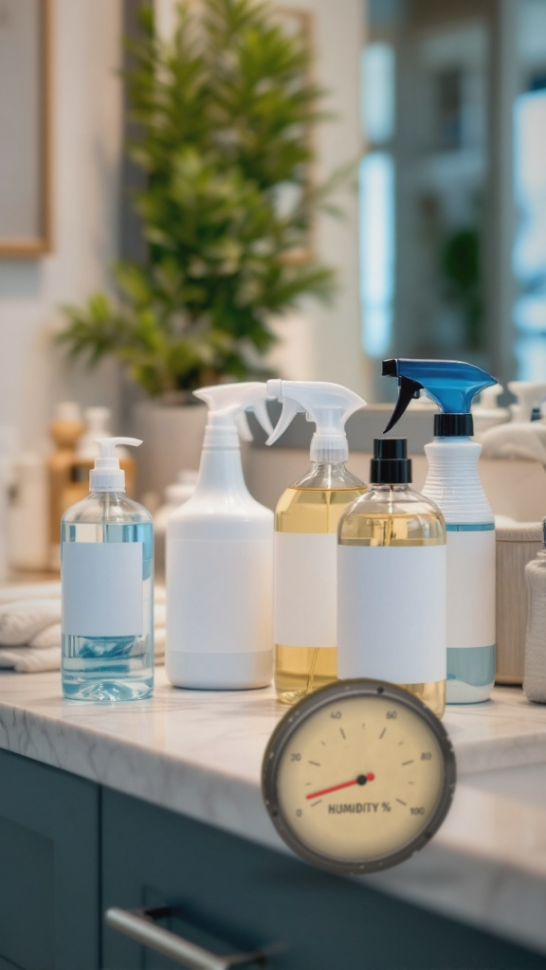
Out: 5%
